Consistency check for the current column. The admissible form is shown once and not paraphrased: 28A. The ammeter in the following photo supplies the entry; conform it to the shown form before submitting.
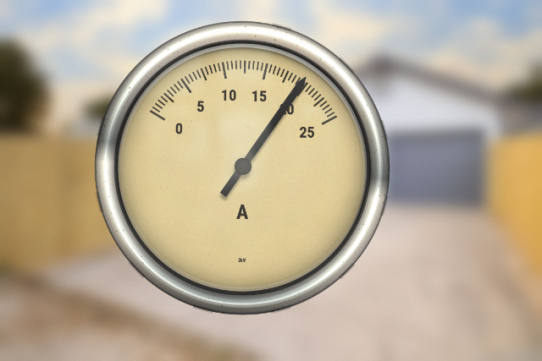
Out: 19.5A
